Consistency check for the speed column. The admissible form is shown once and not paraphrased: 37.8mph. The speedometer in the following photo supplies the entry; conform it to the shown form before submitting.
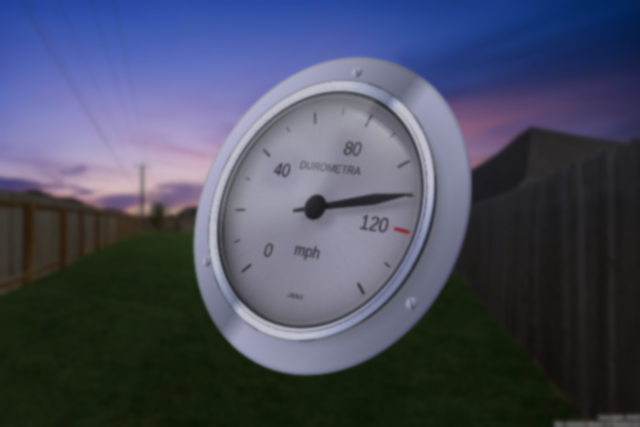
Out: 110mph
